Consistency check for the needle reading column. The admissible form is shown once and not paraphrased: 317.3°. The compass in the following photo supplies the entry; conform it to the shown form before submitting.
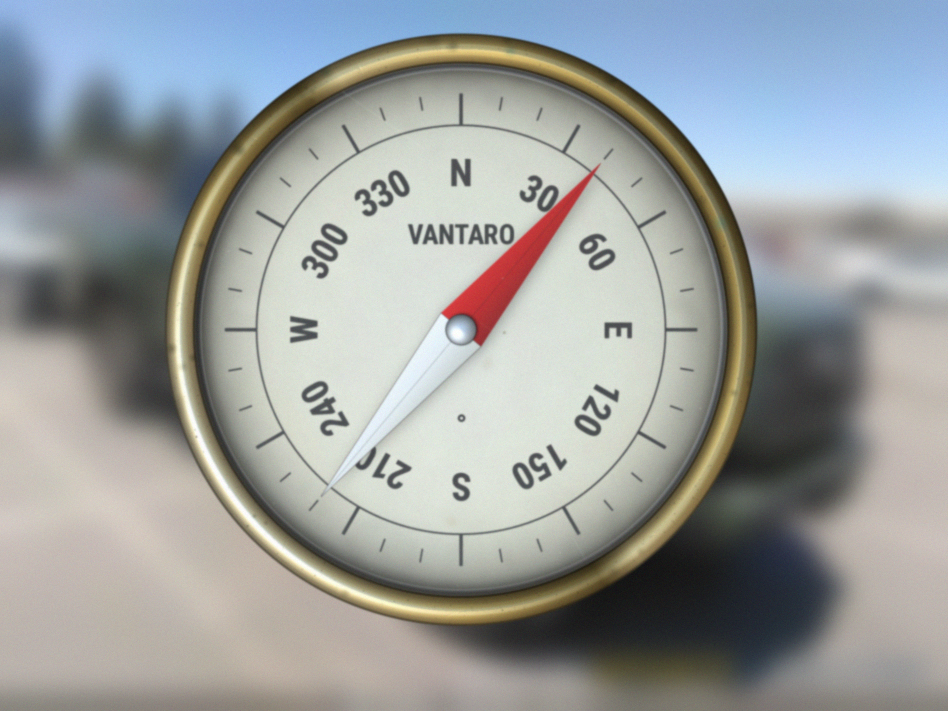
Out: 40°
